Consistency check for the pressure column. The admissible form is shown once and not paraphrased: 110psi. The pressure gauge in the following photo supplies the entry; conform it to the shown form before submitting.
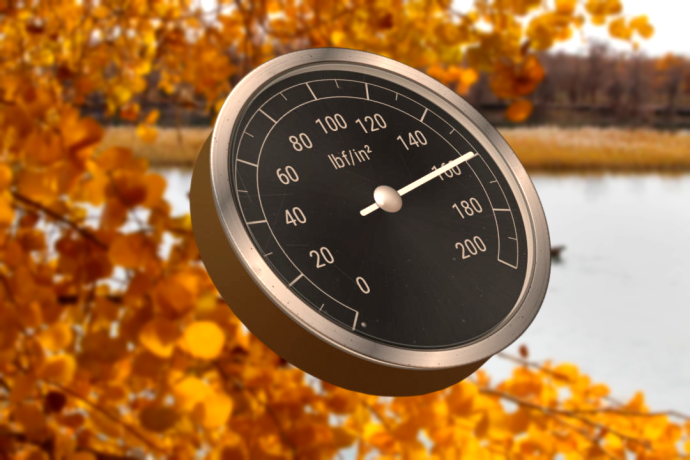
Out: 160psi
